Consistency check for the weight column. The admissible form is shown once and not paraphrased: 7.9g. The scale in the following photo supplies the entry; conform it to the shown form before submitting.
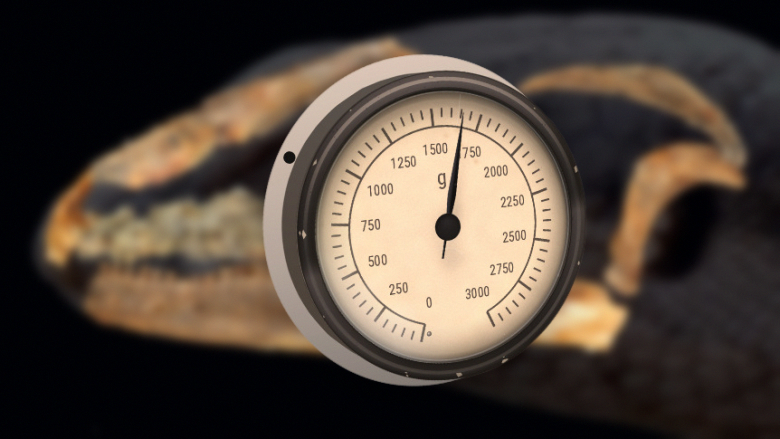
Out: 1650g
